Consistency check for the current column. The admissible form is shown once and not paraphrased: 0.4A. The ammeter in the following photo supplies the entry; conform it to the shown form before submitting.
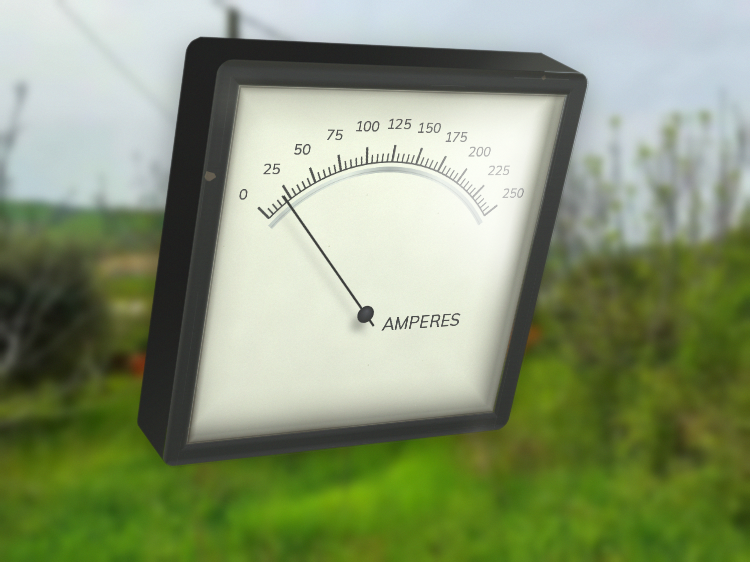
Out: 20A
